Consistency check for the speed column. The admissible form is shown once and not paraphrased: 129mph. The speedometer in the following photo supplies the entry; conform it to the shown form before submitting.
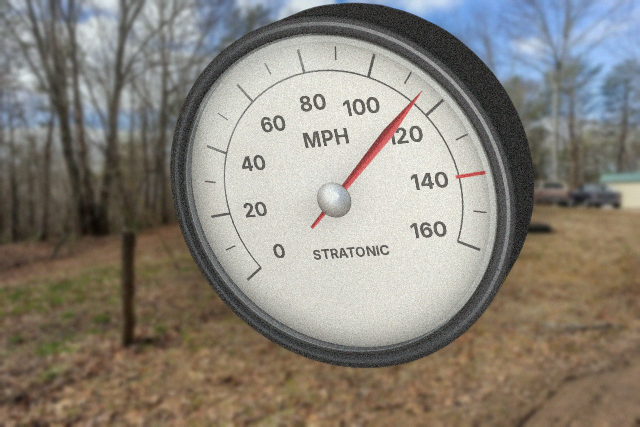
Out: 115mph
